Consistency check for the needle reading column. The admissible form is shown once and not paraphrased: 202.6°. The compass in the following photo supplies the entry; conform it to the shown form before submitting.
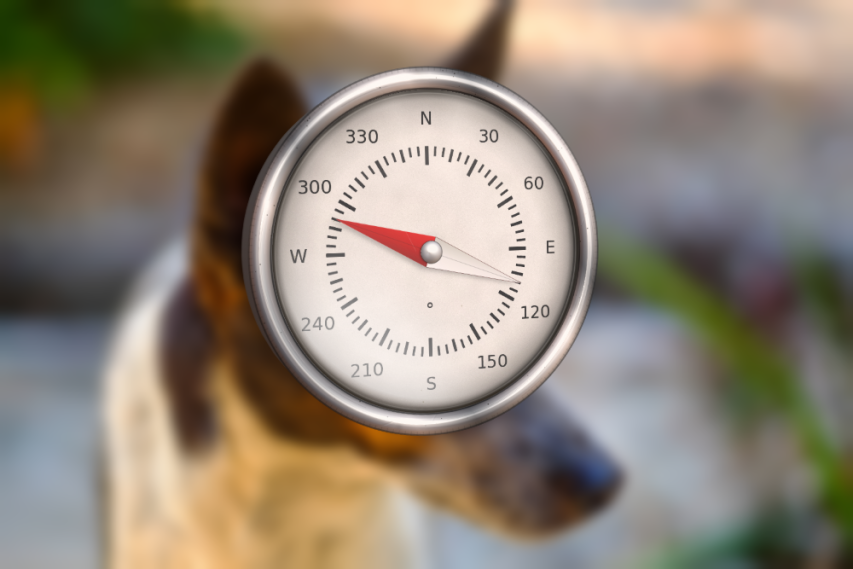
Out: 290°
